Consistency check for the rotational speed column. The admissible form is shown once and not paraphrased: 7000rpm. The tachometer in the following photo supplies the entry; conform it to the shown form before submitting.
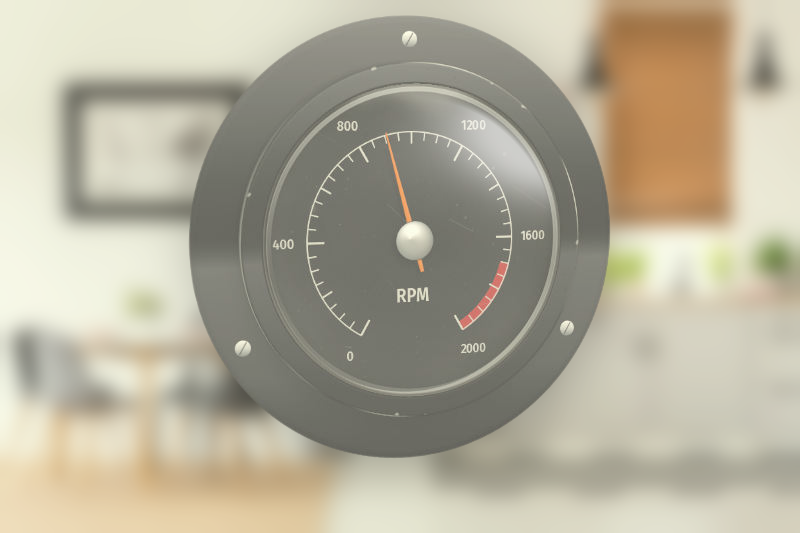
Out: 900rpm
